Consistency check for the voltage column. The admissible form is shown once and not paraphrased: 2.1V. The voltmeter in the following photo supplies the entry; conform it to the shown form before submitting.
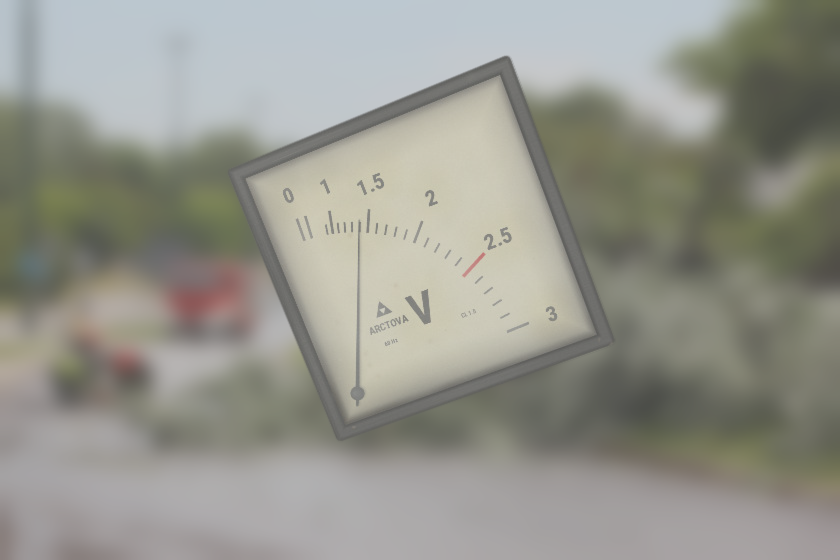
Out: 1.4V
